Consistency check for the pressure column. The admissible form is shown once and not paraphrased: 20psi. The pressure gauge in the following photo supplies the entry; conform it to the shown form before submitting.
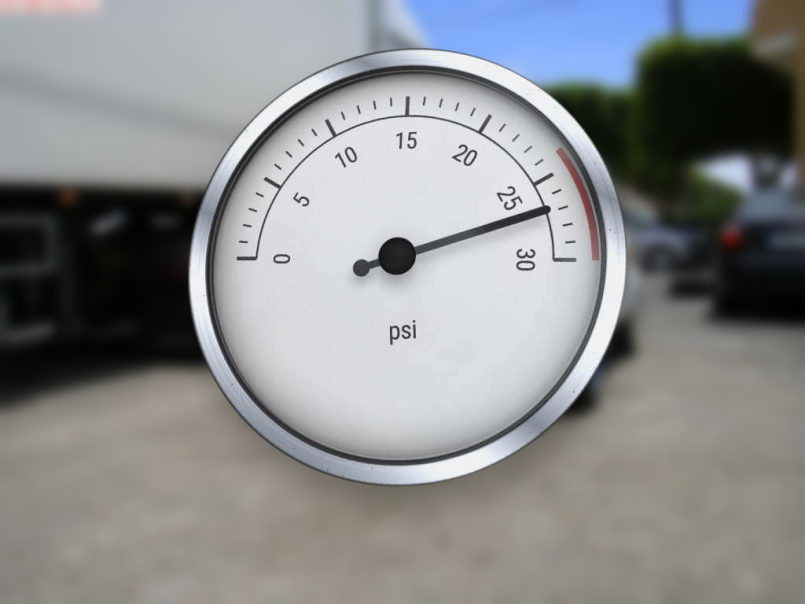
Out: 27psi
